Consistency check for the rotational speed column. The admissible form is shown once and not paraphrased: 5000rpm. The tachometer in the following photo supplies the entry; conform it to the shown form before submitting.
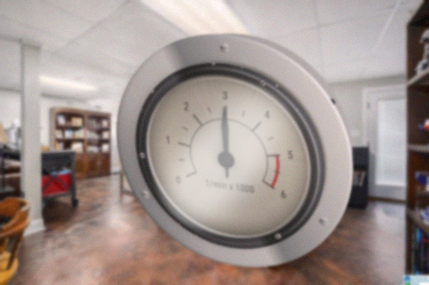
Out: 3000rpm
